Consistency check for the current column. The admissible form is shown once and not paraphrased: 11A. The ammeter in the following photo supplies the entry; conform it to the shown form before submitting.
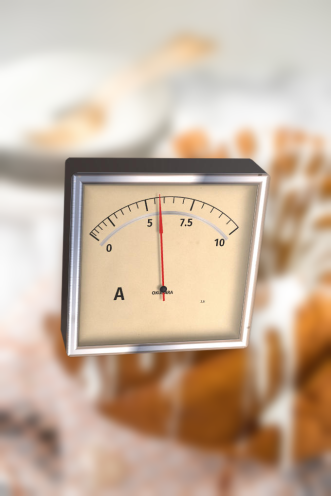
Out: 5.75A
